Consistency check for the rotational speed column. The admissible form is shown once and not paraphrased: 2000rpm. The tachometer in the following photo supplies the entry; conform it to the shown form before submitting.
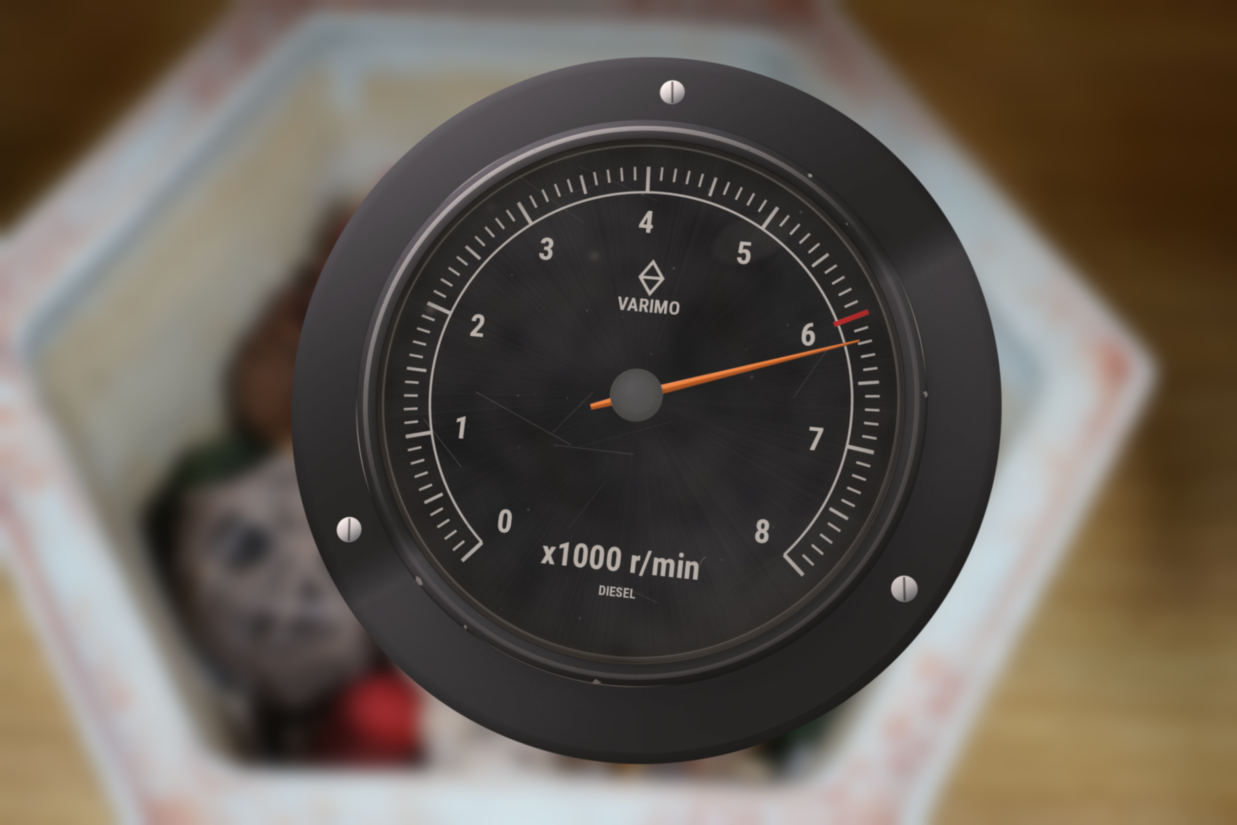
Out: 6200rpm
